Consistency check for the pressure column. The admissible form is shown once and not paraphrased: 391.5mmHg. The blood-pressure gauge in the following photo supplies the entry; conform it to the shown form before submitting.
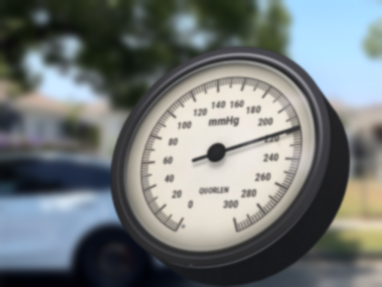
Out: 220mmHg
